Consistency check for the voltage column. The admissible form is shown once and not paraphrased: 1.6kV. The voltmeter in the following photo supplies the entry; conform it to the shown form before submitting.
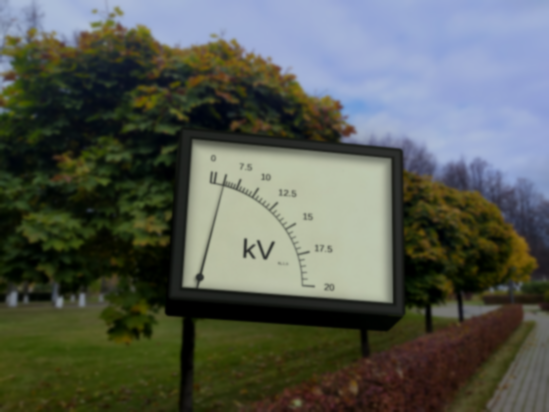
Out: 5kV
